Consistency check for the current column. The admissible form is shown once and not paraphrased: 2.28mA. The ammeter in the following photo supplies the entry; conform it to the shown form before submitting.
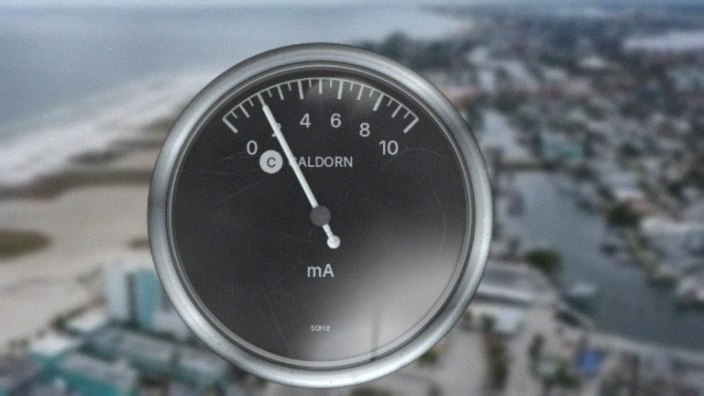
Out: 2mA
